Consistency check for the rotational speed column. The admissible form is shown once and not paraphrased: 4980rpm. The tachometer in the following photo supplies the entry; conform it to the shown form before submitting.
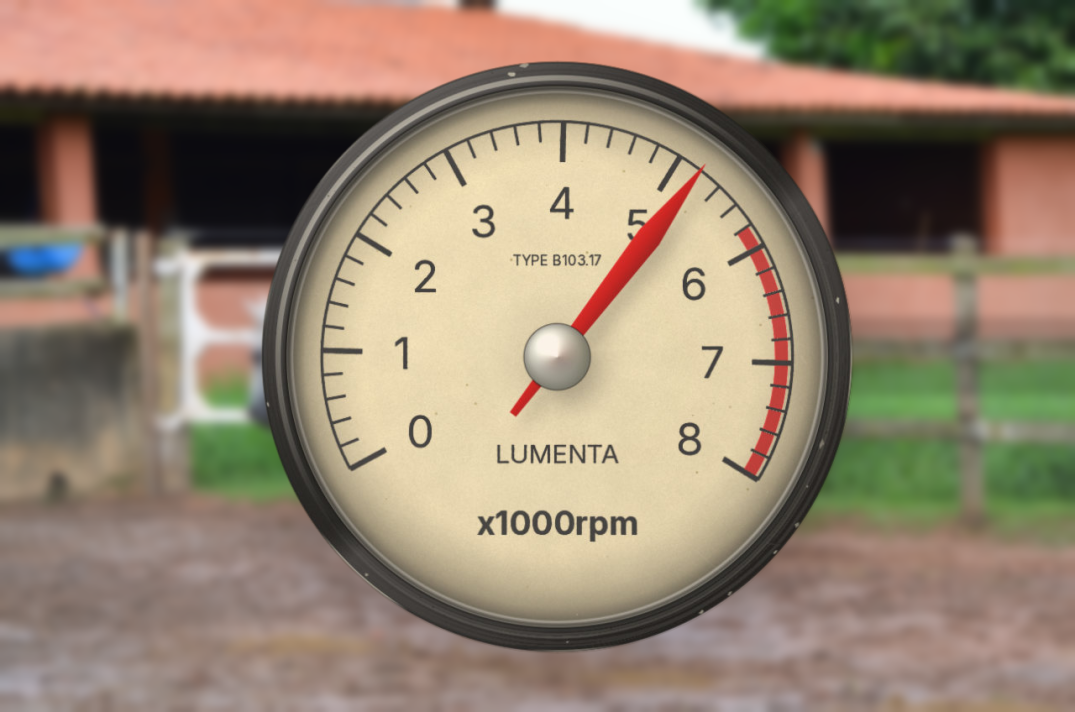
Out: 5200rpm
